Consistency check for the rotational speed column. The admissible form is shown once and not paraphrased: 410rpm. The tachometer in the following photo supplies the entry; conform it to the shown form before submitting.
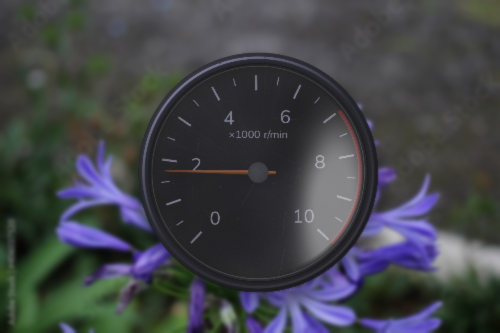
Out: 1750rpm
